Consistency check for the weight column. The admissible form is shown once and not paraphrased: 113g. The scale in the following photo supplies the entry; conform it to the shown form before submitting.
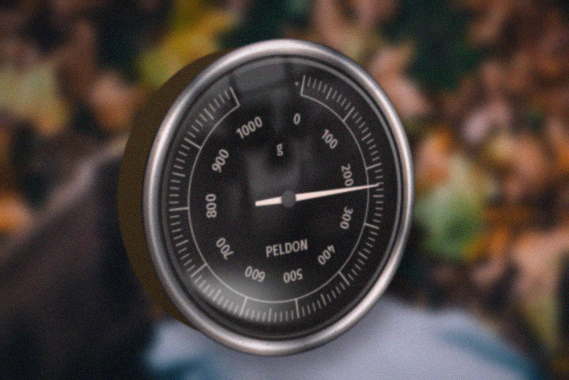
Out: 230g
